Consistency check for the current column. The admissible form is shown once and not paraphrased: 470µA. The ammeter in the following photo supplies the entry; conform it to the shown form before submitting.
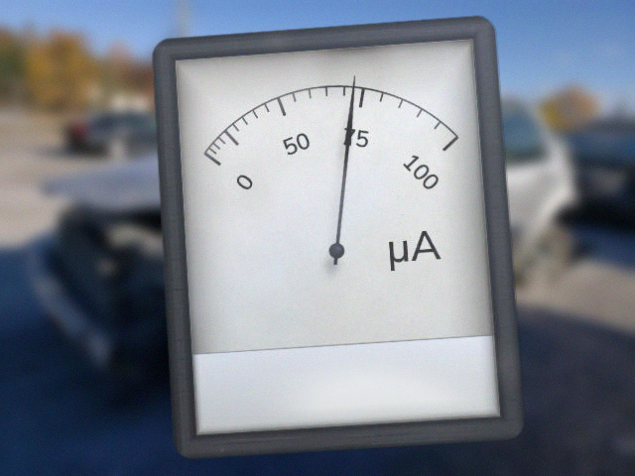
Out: 72.5µA
